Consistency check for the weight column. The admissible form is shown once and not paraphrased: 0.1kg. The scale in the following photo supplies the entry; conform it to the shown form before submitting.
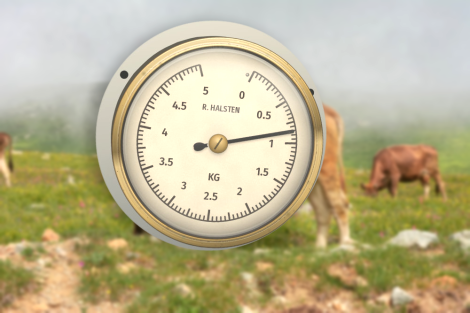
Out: 0.85kg
